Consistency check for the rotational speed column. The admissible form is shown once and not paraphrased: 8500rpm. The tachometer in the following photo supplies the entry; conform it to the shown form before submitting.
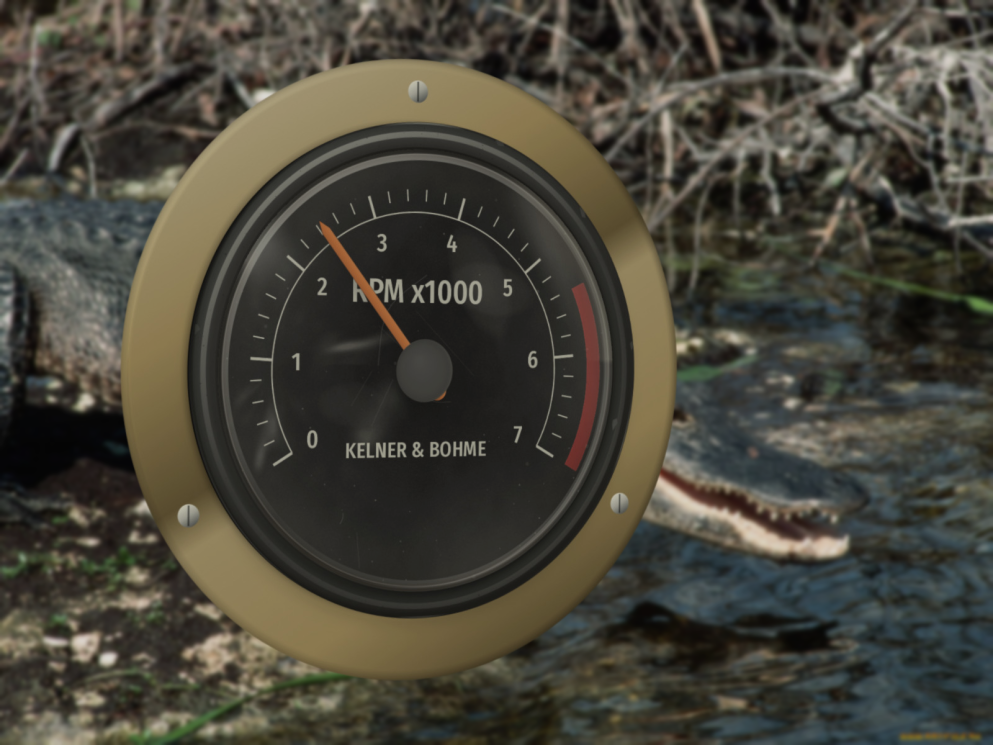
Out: 2400rpm
